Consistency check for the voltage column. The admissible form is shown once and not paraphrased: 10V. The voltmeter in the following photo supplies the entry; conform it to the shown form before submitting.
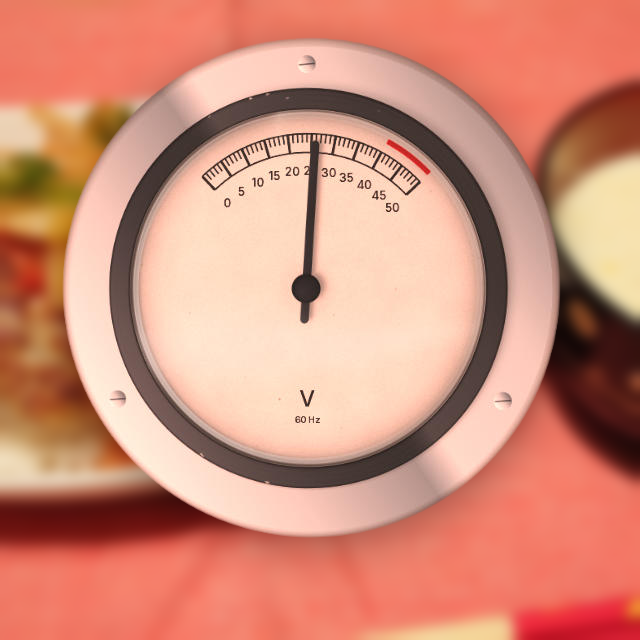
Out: 26V
